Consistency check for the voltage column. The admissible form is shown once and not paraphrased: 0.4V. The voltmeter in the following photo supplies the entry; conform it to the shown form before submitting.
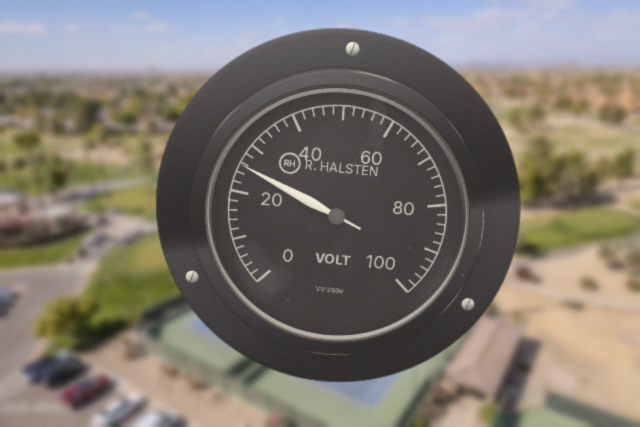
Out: 26V
